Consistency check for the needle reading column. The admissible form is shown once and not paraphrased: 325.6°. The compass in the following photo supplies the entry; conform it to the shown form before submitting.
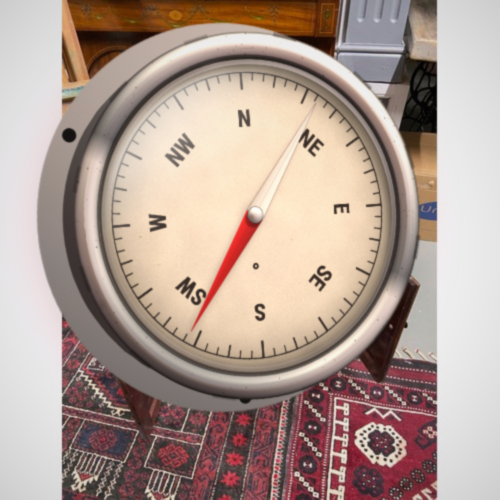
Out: 215°
